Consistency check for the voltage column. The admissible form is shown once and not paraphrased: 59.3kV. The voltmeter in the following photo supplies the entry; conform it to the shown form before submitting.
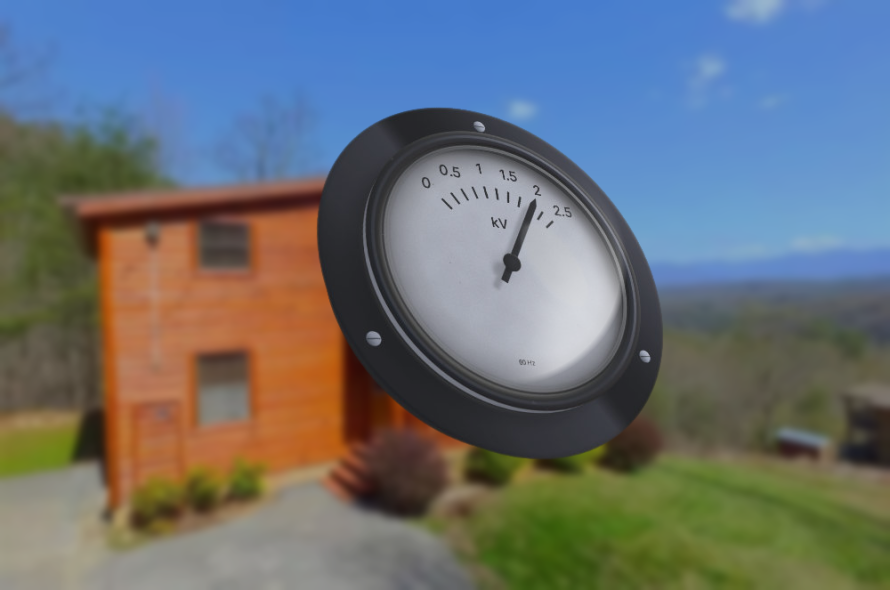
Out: 2kV
